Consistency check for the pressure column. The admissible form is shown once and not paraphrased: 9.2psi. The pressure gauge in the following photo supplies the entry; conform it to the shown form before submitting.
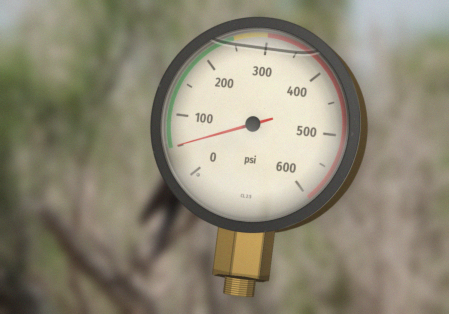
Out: 50psi
